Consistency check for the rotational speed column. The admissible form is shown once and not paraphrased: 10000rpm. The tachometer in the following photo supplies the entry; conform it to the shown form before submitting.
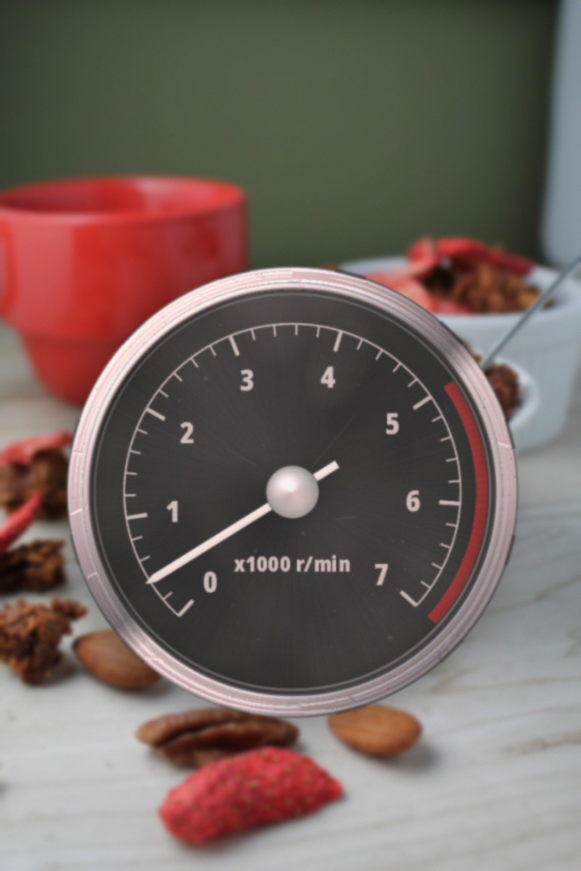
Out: 400rpm
